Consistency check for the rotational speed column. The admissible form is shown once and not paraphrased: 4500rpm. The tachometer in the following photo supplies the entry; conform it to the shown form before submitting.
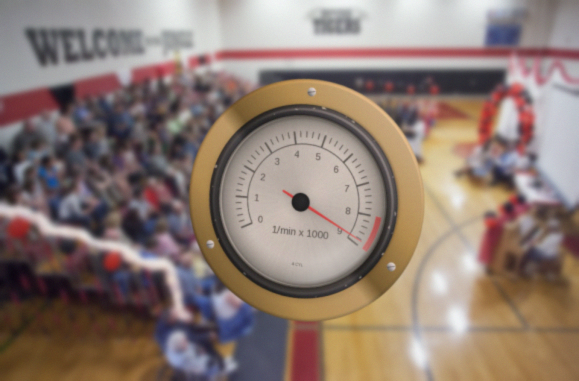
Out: 8800rpm
